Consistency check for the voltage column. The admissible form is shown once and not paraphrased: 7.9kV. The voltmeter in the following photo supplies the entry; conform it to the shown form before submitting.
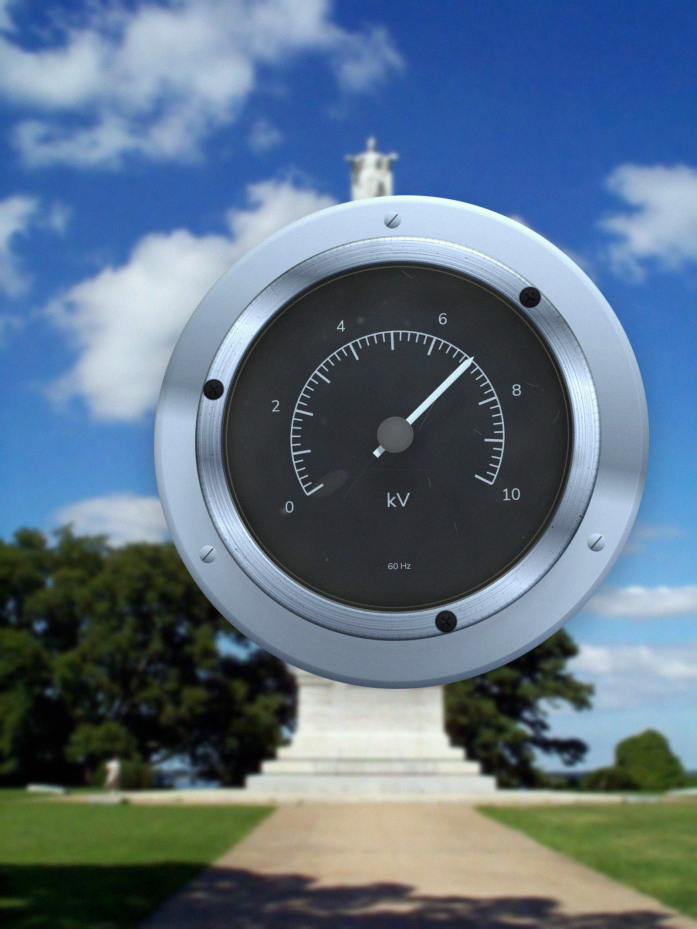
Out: 7kV
